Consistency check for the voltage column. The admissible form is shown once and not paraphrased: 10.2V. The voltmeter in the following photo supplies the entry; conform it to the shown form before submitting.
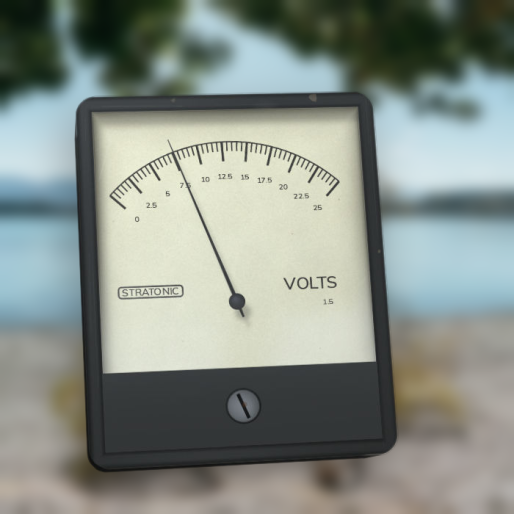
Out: 7.5V
